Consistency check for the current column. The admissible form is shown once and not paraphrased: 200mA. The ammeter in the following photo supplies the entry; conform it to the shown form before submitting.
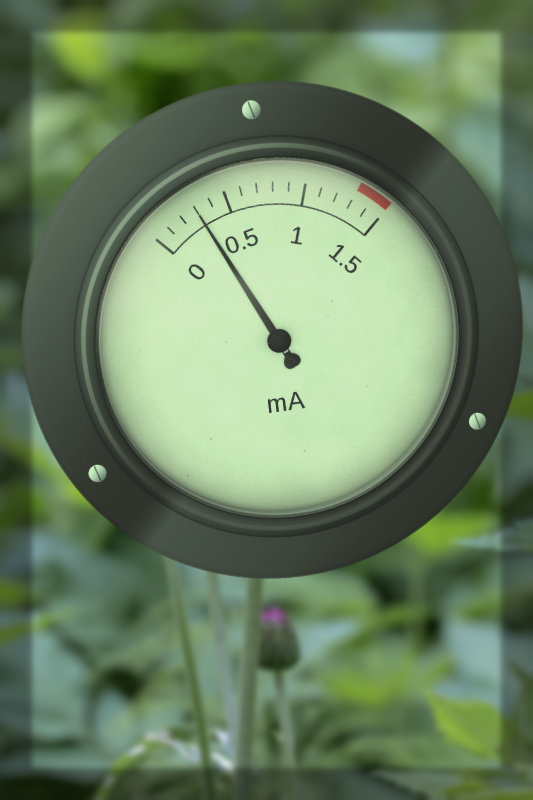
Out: 0.3mA
